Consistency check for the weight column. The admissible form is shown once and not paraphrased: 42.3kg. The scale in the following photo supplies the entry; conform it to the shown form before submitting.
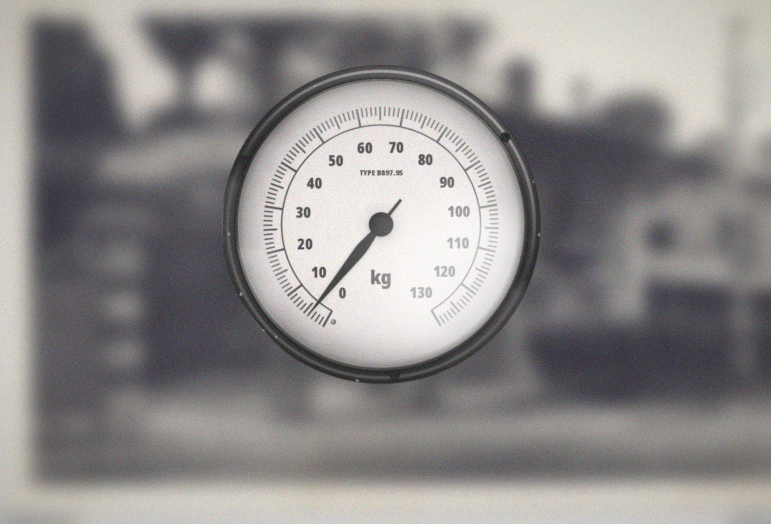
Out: 4kg
